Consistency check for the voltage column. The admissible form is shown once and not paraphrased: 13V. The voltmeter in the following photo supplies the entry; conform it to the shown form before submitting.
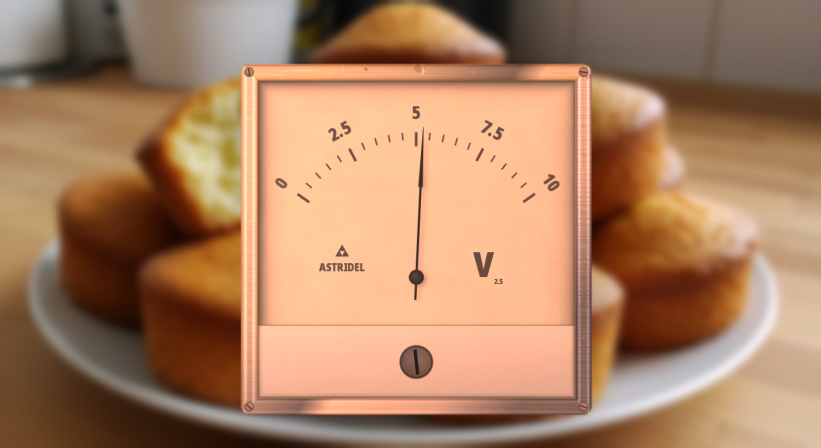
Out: 5.25V
